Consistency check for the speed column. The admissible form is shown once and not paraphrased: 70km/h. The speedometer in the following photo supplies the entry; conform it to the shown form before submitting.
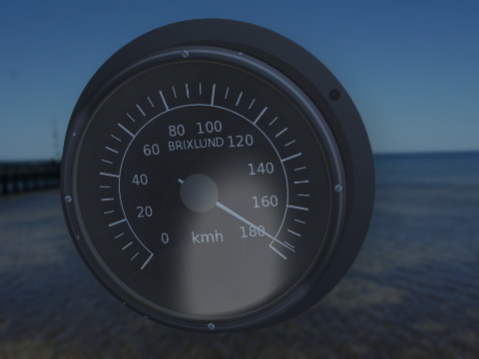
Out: 175km/h
